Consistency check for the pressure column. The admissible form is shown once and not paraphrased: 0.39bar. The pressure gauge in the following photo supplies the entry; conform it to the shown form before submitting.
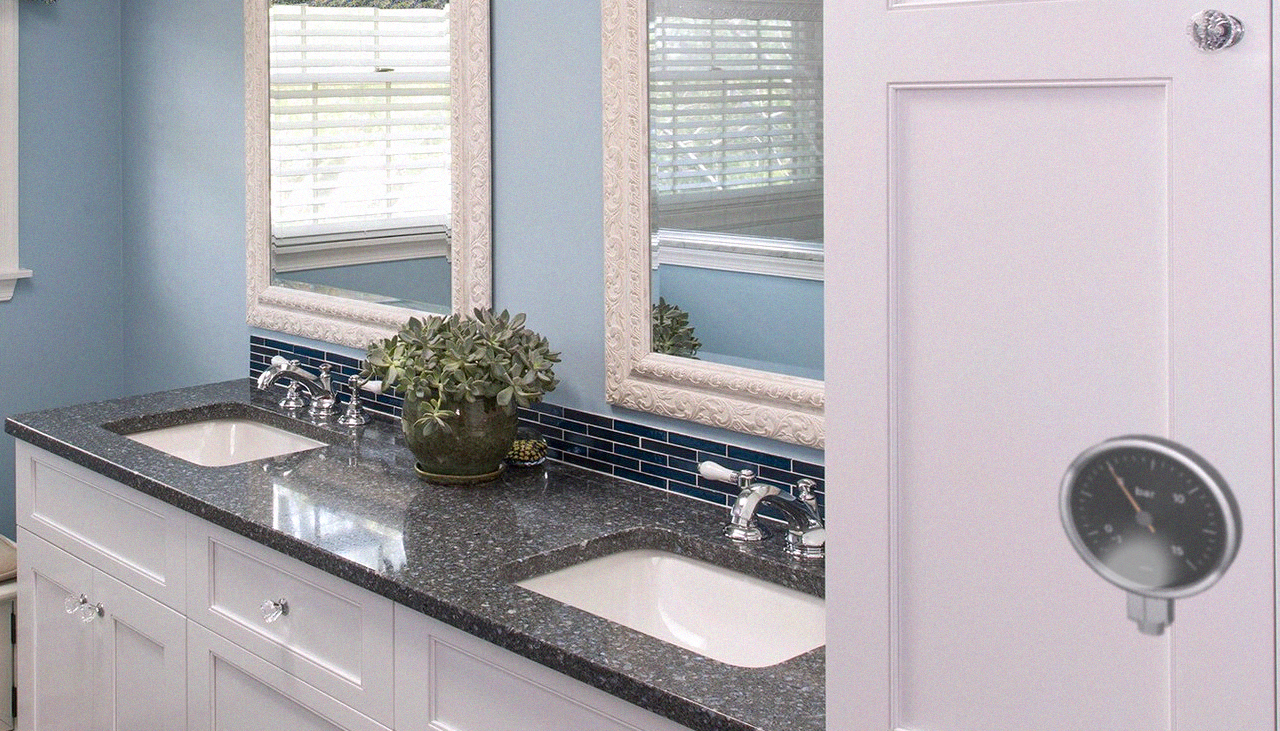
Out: 5bar
